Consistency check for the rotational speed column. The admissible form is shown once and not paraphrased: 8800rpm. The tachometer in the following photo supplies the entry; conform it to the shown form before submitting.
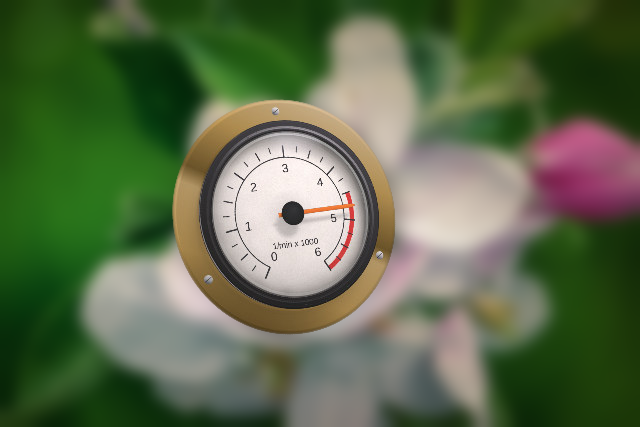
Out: 4750rpm
